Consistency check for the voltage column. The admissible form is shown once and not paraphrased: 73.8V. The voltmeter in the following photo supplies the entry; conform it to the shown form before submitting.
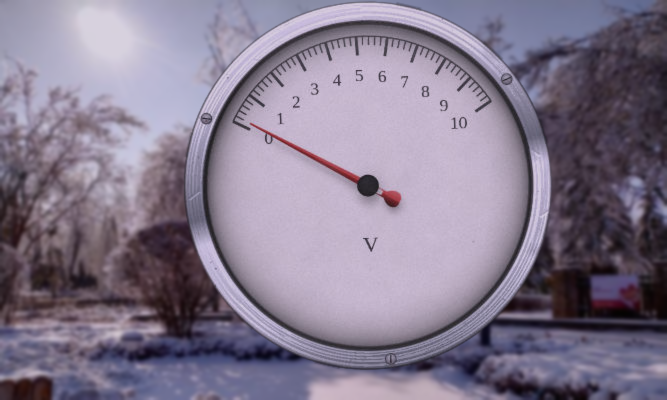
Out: 0.2V
